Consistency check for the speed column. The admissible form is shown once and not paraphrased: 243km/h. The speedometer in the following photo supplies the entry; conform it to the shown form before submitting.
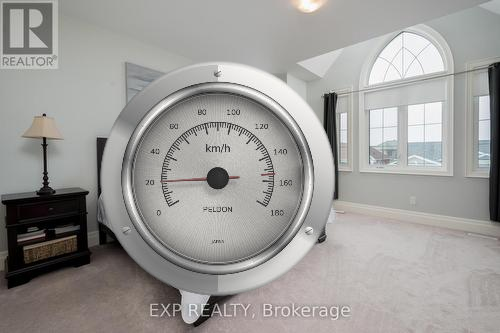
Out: 20km/h
